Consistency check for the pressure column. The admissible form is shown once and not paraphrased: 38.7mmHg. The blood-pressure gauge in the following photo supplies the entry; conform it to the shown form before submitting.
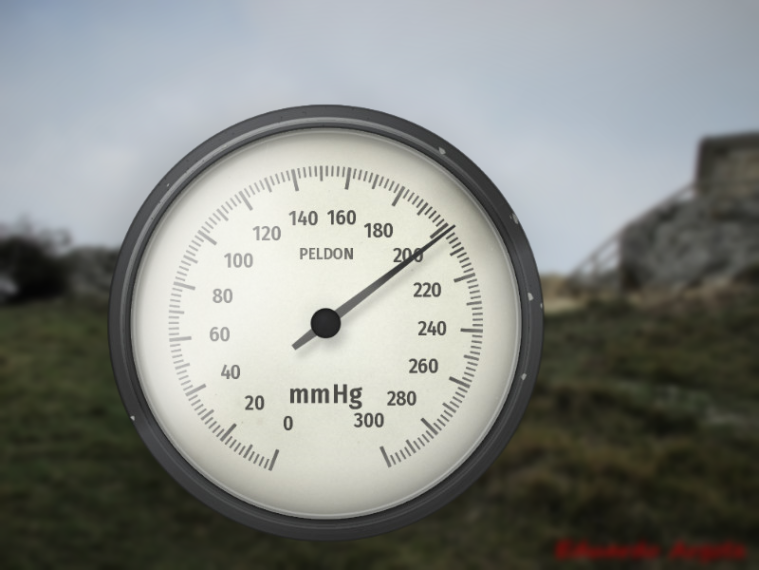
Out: 202mmHg
